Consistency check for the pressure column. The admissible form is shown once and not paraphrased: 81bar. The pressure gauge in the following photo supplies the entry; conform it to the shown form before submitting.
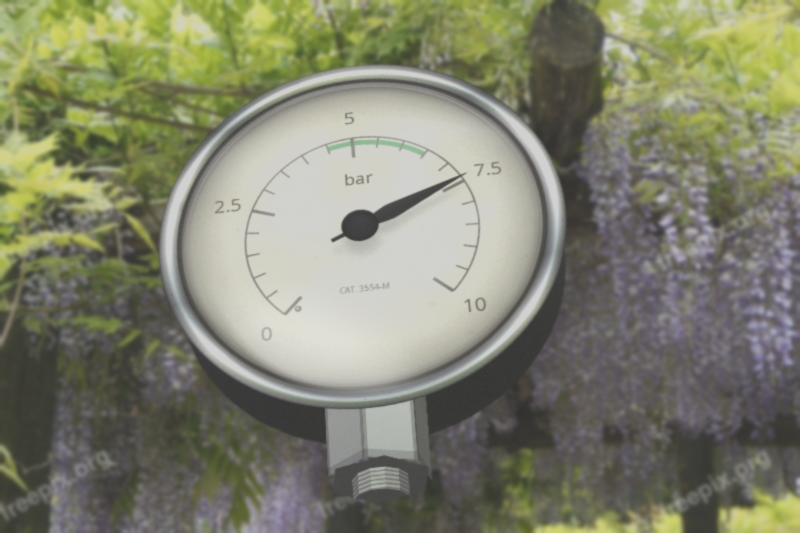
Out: 7.5bar
